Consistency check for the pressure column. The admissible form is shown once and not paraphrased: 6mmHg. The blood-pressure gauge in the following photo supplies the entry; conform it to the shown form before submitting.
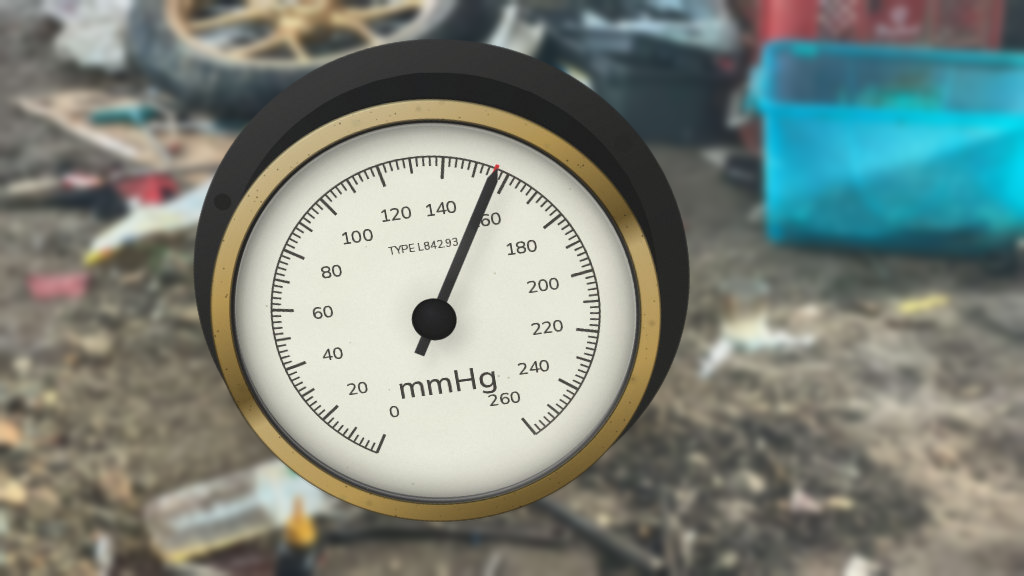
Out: 156mmHg
